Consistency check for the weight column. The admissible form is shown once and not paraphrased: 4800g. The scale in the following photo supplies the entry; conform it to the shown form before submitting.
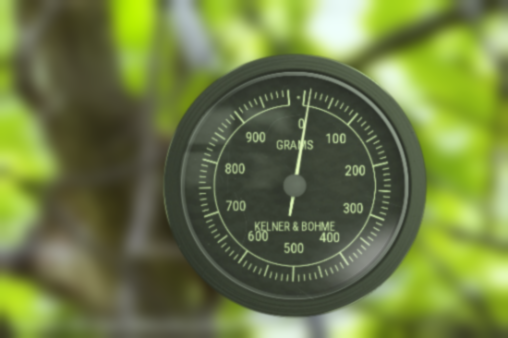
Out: 10g
